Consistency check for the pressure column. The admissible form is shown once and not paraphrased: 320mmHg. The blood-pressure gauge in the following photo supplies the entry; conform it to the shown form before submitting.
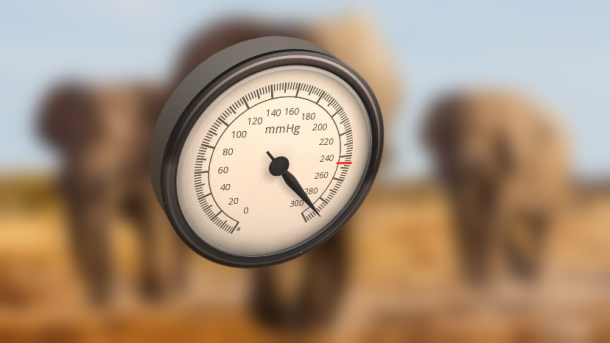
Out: 290mmHg
